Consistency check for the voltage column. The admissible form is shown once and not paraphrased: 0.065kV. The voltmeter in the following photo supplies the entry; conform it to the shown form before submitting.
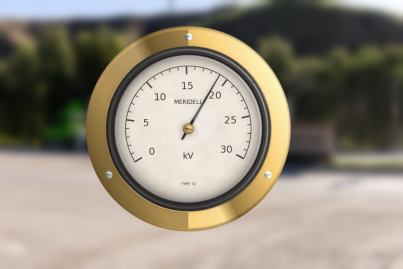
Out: 19kV
